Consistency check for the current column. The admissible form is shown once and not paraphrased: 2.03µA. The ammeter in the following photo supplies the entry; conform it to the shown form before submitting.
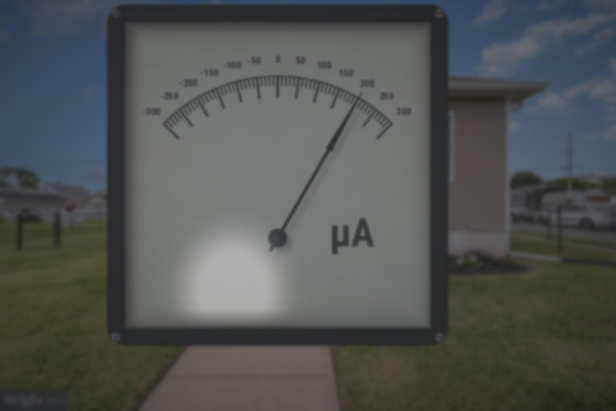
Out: 200µA
